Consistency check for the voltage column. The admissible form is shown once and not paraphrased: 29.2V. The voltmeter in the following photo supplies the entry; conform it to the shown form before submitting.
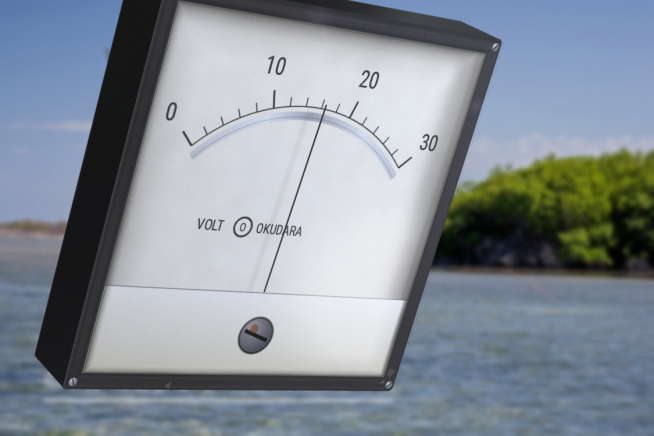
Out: 16V
